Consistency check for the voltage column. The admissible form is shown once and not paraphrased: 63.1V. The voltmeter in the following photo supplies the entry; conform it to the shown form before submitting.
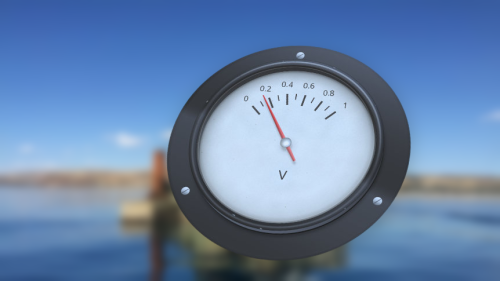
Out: 0.15V
